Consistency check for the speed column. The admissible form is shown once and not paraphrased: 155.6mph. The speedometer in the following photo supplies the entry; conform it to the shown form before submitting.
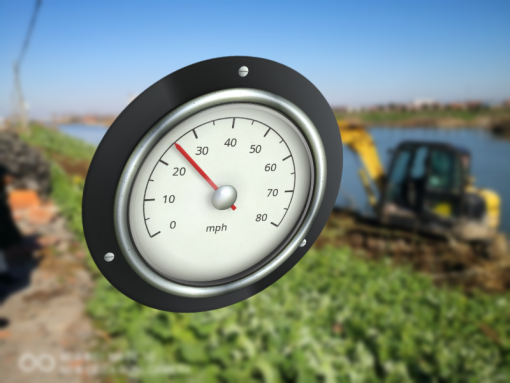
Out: 25mph
